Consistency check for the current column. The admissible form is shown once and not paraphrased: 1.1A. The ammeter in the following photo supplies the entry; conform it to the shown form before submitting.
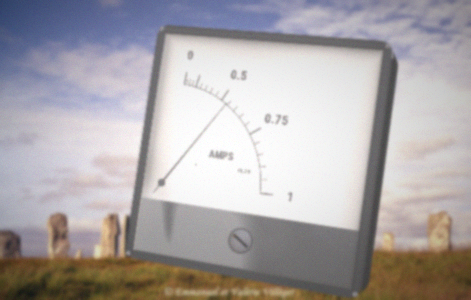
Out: 0.55A
